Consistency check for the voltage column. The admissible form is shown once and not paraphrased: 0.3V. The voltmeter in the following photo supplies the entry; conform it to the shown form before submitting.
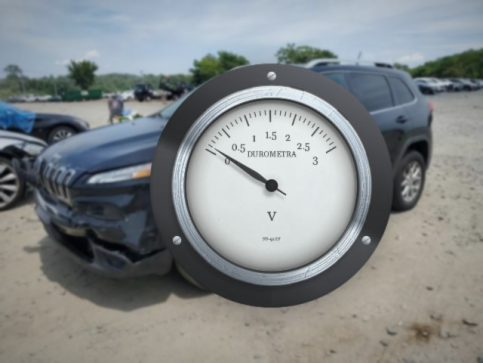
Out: 0.1V
